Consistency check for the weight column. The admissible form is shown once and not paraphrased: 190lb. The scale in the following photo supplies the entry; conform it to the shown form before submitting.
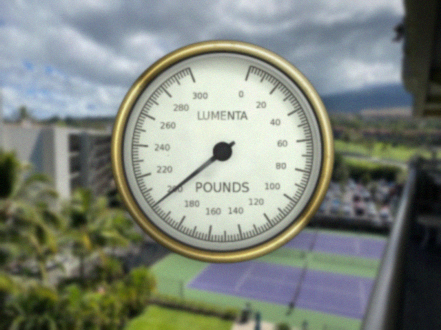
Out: 200lb
